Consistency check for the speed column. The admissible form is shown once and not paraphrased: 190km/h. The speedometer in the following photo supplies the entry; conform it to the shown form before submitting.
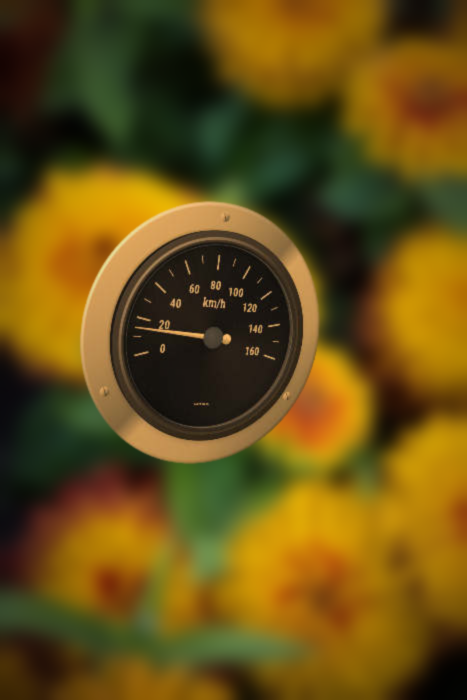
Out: 15km/h
